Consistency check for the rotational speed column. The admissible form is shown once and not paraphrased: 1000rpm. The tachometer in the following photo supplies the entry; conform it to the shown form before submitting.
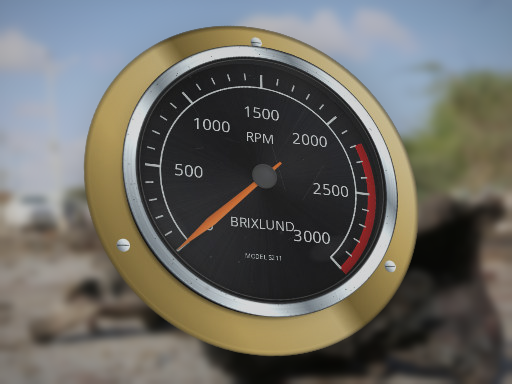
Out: 0rpm
